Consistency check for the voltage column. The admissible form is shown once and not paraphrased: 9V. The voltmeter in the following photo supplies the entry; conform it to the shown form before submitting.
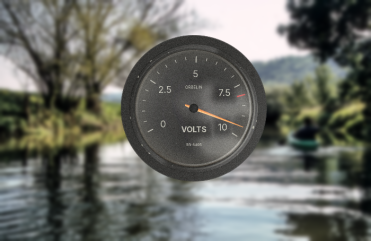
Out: 9.5V
